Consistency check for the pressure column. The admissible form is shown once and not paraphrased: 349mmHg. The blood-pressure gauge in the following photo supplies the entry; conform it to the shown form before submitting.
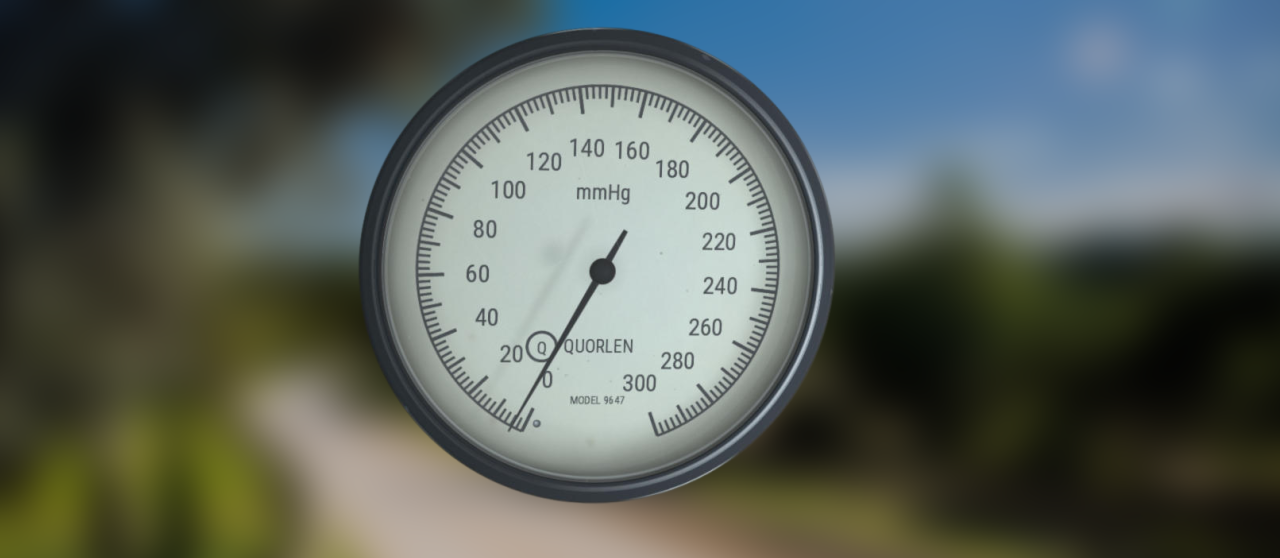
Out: 4mmHg
